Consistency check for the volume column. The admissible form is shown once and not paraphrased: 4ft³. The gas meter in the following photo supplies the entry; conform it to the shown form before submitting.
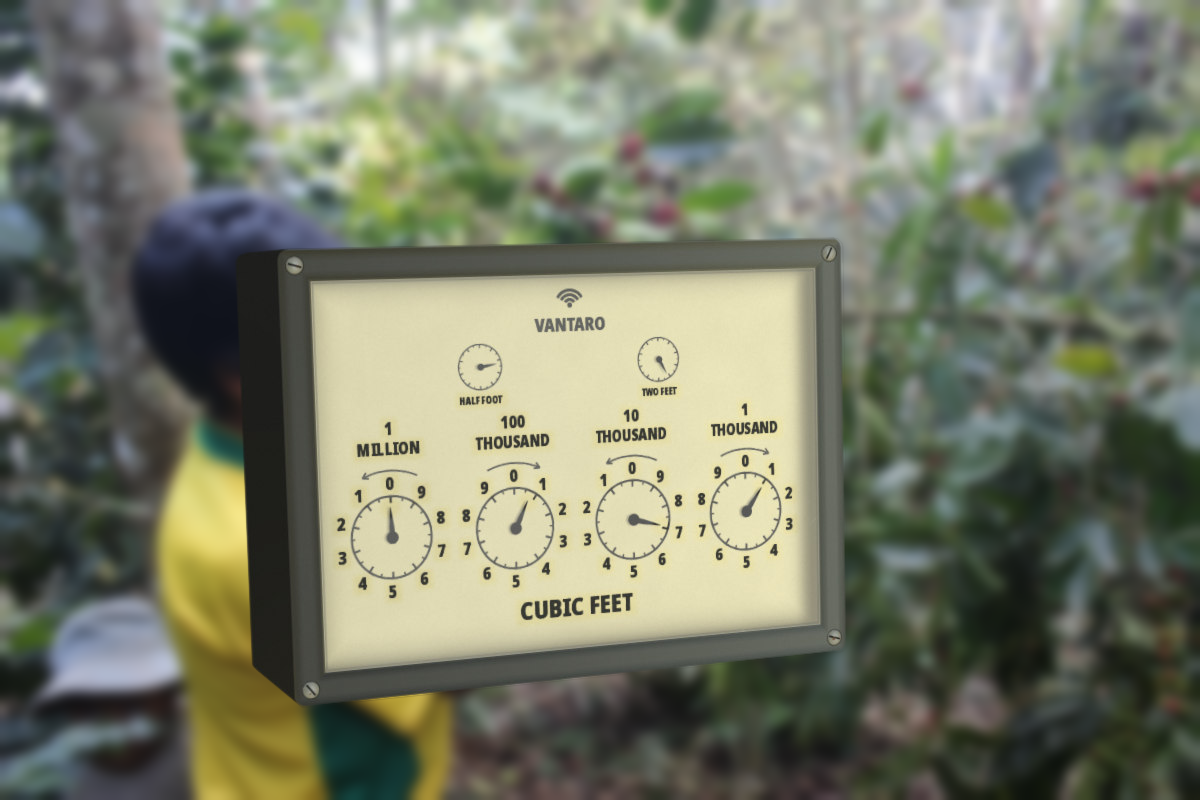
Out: 7100ft³
